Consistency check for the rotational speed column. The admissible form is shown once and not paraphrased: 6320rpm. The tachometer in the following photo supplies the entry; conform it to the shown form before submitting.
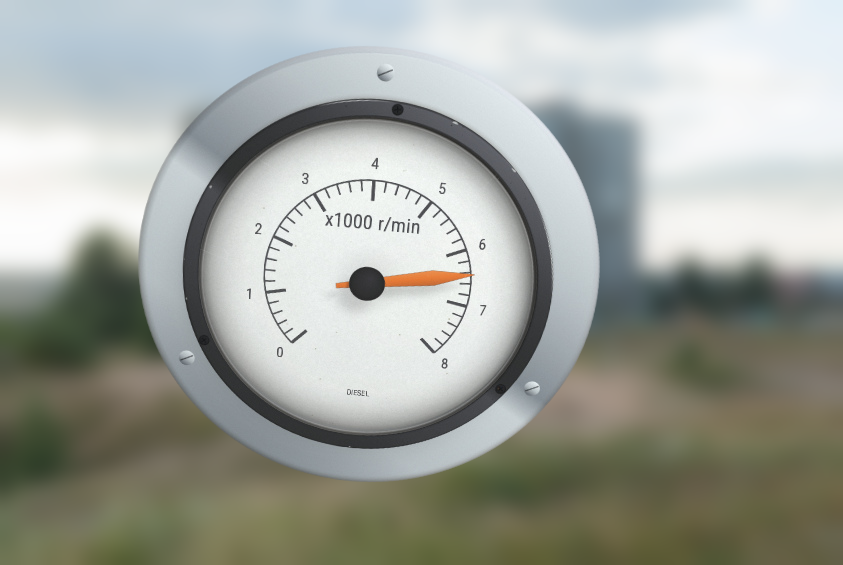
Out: 6400rpm
